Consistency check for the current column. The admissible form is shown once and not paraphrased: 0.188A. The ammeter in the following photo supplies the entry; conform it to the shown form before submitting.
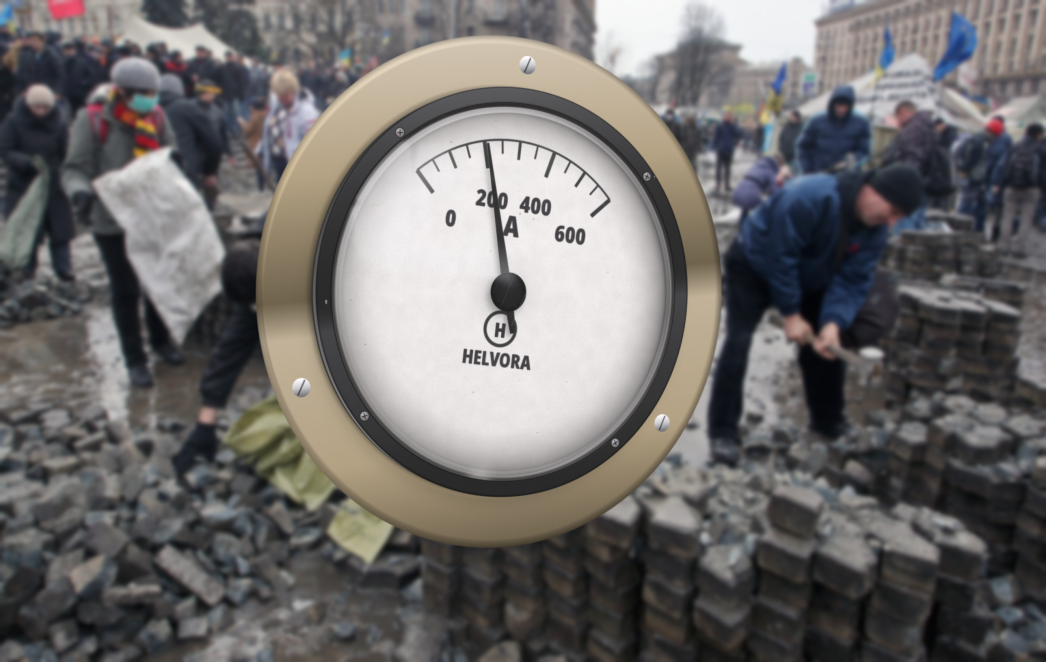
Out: 200A
